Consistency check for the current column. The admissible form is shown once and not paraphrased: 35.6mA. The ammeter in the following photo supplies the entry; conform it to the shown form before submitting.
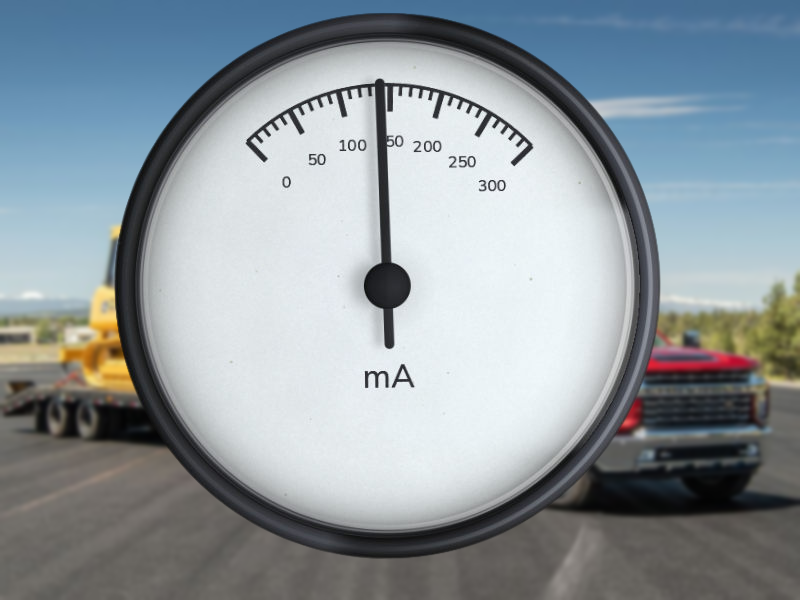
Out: 140mA
